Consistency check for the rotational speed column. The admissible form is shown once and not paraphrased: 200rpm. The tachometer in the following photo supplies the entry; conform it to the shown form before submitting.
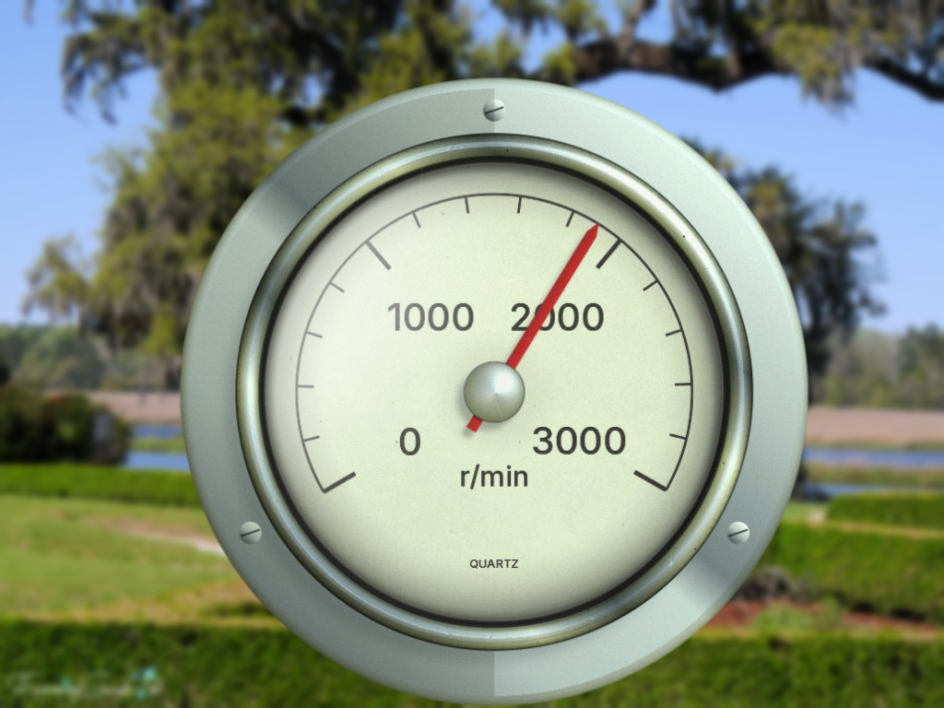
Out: 1900rpm
